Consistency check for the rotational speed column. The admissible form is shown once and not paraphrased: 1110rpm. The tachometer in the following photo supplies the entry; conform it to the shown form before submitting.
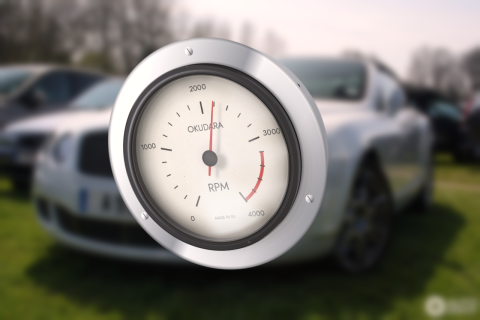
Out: 2200rpm
